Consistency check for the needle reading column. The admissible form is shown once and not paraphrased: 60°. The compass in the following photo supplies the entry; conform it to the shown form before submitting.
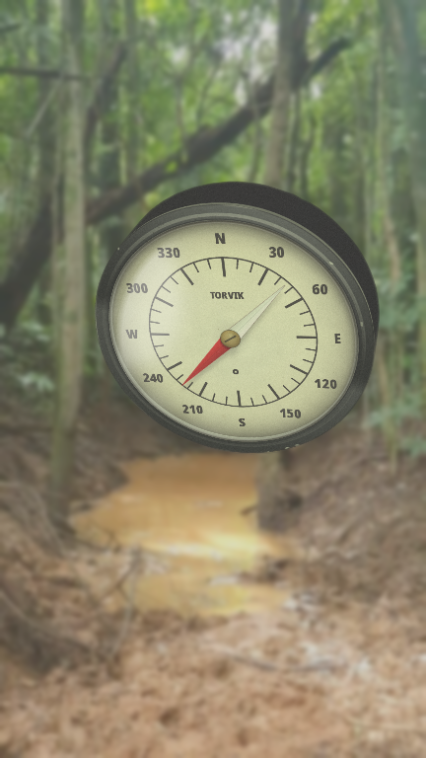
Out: 225°
